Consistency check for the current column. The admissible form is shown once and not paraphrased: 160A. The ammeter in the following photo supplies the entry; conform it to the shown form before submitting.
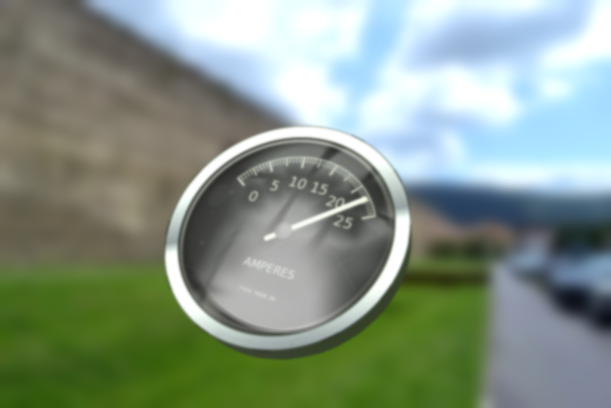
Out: 22.5A
